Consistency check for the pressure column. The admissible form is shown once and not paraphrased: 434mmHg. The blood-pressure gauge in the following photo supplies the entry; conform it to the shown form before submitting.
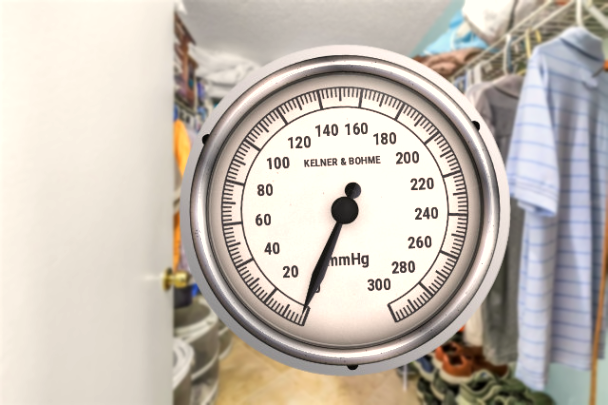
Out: 2mmHg
